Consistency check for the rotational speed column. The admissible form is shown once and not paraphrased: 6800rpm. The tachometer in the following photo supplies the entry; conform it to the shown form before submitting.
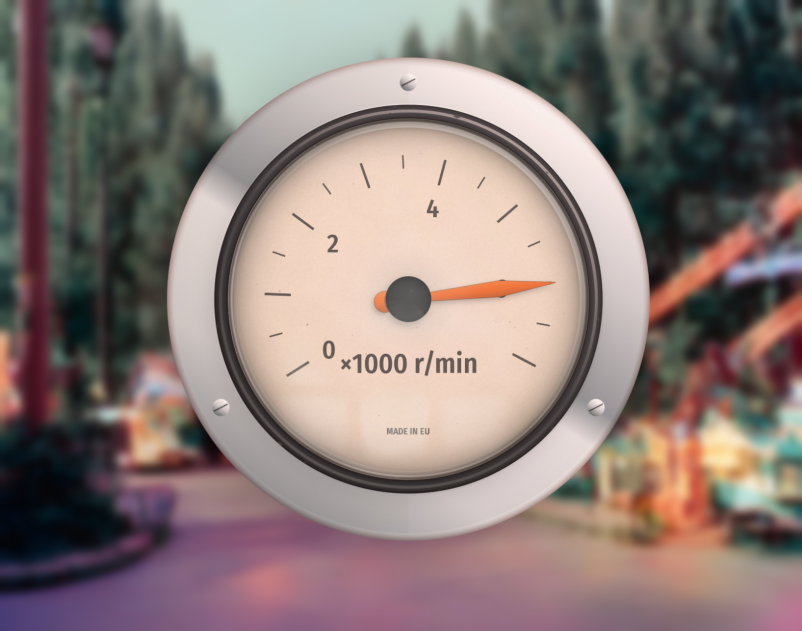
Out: 6000rpm
